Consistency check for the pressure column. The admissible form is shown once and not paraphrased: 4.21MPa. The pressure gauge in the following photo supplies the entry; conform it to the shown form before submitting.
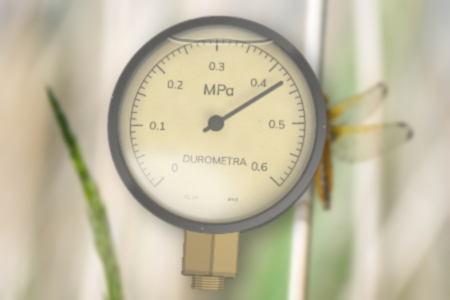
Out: 0.43MPa
